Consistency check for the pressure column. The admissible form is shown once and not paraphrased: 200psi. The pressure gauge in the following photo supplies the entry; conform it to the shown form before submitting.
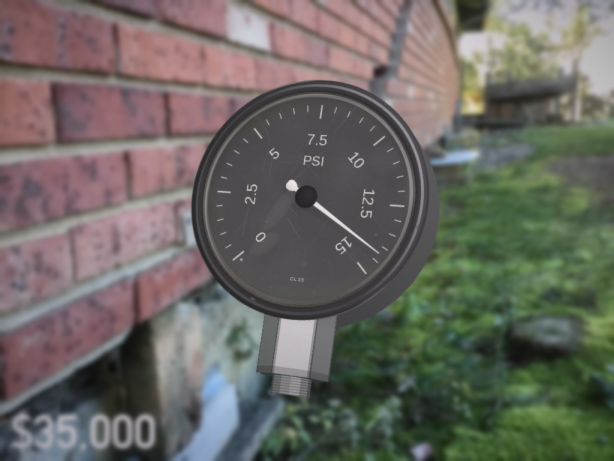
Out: 14.25psi
